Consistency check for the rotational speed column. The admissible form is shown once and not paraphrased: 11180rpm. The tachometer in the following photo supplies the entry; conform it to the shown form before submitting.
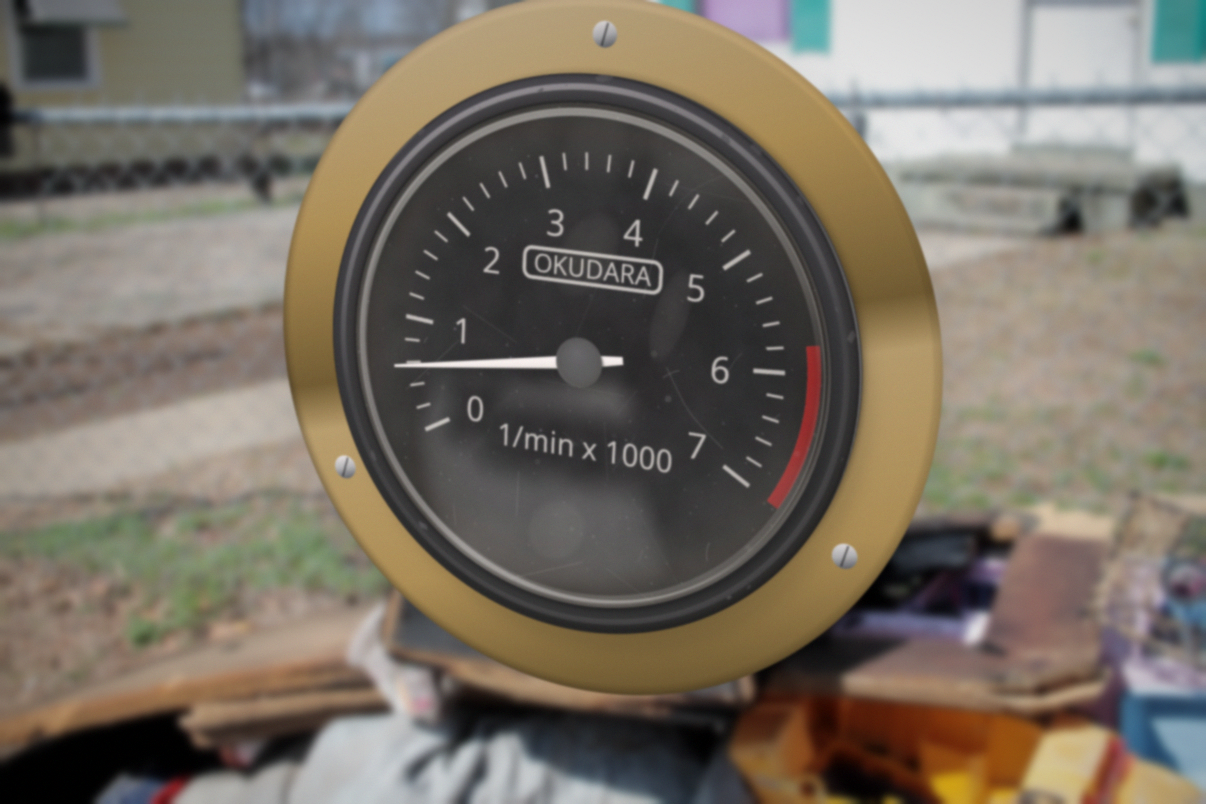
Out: 600rpm
